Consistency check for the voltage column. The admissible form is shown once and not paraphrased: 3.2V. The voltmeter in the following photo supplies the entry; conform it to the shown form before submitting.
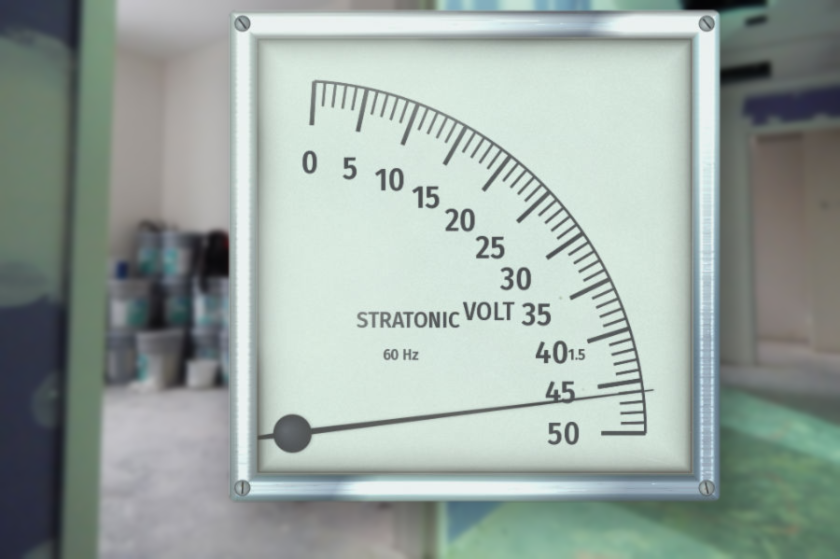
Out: 46V
